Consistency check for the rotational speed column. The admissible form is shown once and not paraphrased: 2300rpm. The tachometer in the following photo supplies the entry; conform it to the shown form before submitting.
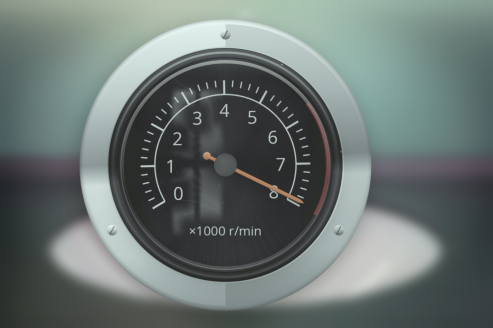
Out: 7900rpm
